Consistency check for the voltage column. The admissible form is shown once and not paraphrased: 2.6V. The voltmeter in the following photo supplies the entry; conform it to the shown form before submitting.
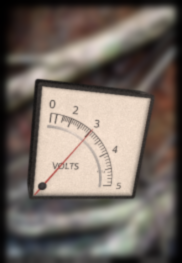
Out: 3V
